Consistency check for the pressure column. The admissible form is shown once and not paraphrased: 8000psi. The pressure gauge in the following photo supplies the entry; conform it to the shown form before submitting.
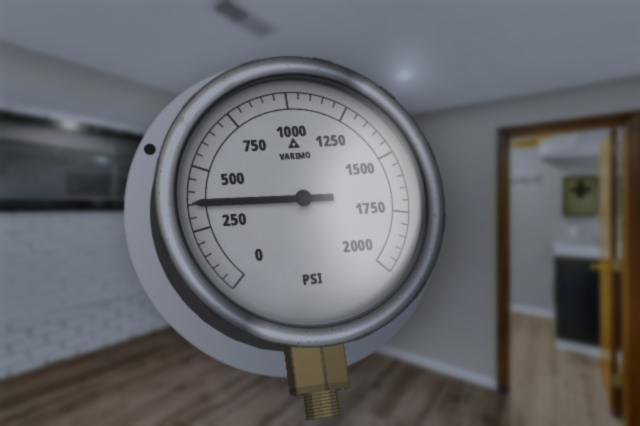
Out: 350psi
